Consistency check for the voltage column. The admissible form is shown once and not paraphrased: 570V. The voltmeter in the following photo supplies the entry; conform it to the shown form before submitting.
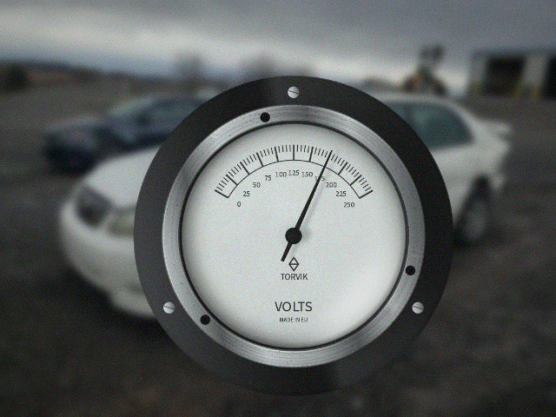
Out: 175V
